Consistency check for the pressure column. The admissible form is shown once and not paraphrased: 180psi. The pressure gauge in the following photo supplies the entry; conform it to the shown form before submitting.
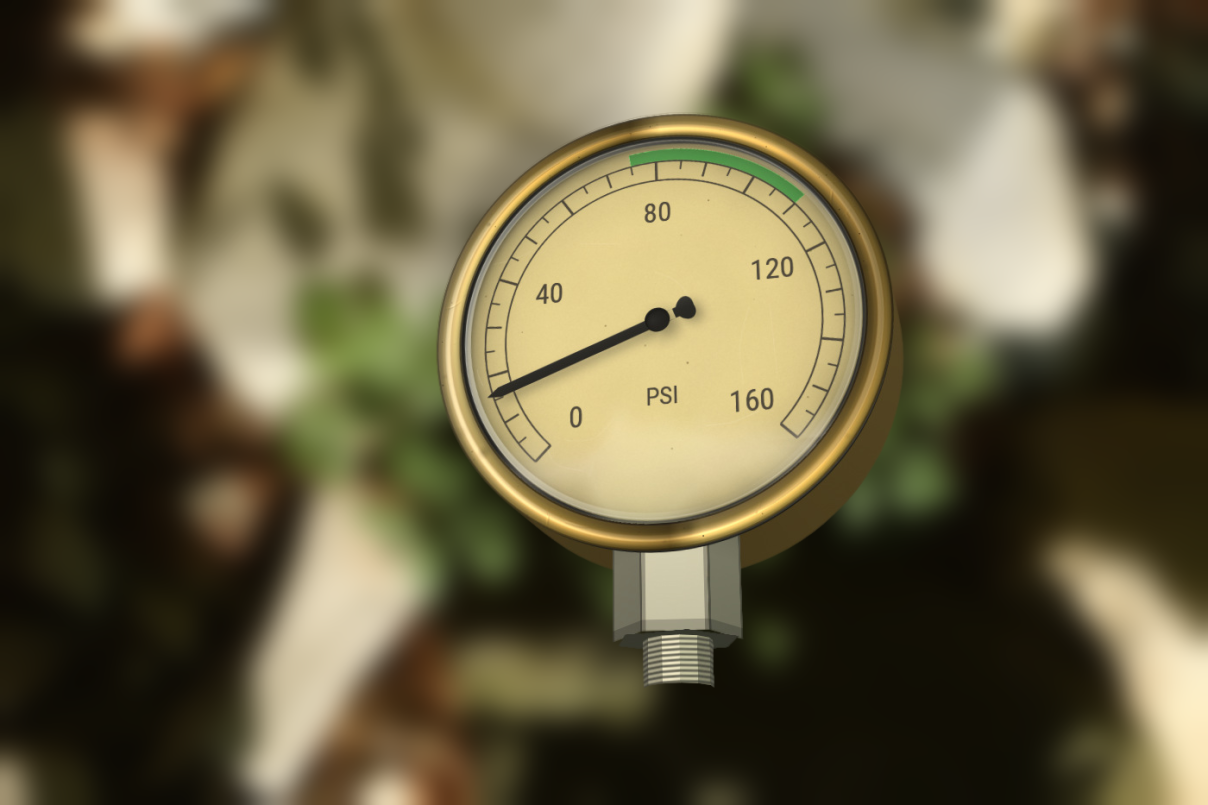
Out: 15psi
